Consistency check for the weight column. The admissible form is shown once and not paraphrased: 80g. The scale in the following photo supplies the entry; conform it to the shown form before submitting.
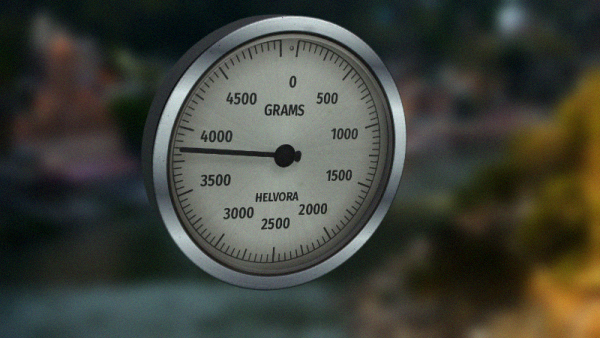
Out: 3850g
